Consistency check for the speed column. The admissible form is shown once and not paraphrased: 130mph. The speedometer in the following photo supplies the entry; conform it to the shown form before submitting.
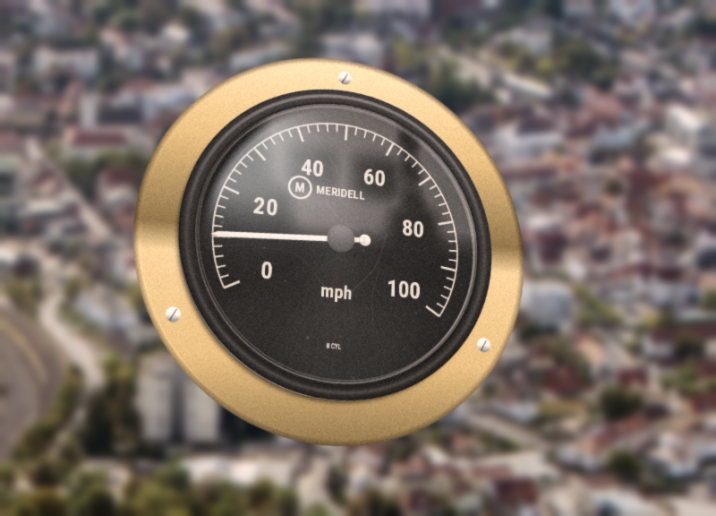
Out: 10mph
